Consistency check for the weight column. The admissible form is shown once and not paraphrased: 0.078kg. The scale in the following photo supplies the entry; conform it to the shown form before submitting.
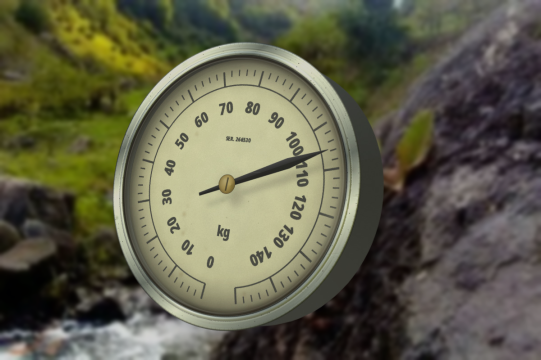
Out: 106kg
